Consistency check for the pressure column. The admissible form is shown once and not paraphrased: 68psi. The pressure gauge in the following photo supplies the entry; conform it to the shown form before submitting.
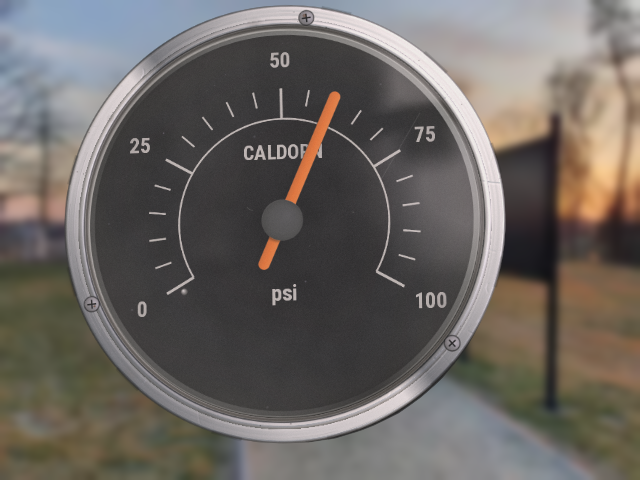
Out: 60psi
